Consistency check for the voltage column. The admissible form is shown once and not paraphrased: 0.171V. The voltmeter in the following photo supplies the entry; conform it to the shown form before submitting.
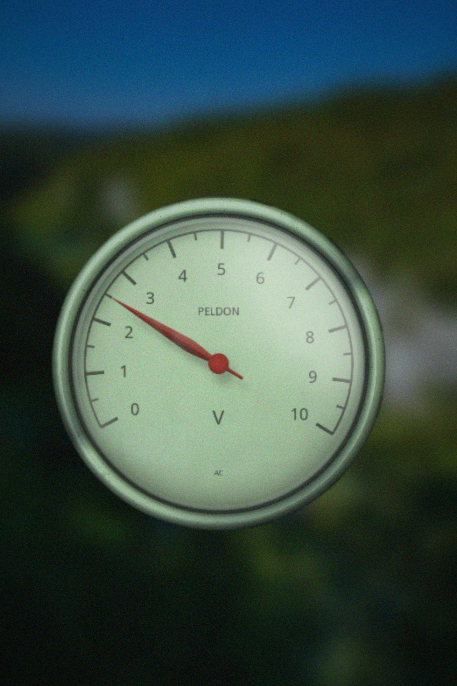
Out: 2.5V
